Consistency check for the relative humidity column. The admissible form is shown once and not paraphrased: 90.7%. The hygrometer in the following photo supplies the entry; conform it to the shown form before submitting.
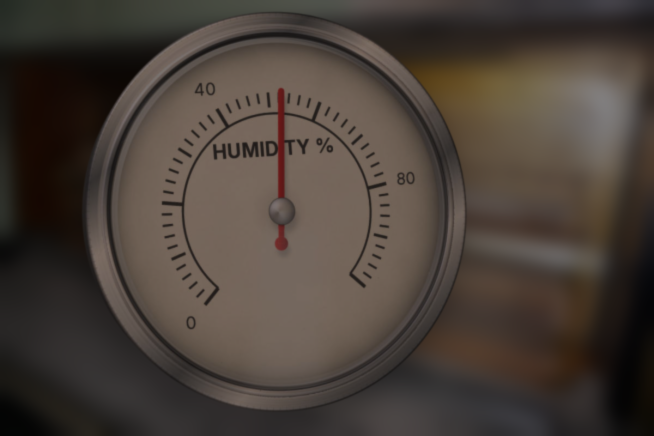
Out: 52%
